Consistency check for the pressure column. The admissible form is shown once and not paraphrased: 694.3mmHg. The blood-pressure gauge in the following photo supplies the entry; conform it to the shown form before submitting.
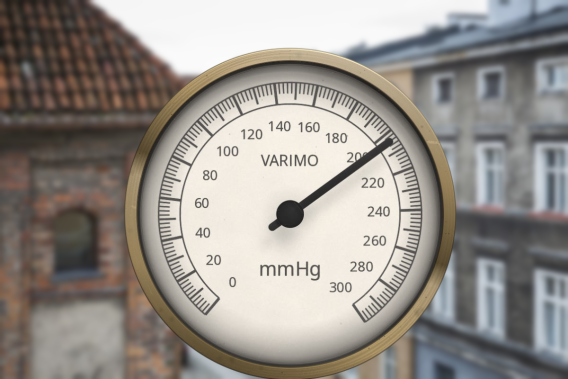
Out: 204mmHg
